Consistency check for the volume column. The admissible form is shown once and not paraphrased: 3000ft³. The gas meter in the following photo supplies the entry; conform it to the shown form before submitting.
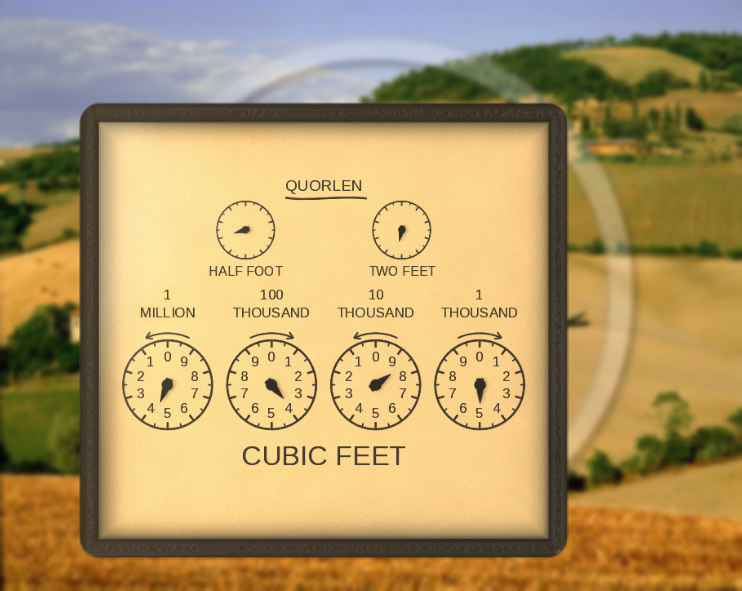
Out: 438500ft³
